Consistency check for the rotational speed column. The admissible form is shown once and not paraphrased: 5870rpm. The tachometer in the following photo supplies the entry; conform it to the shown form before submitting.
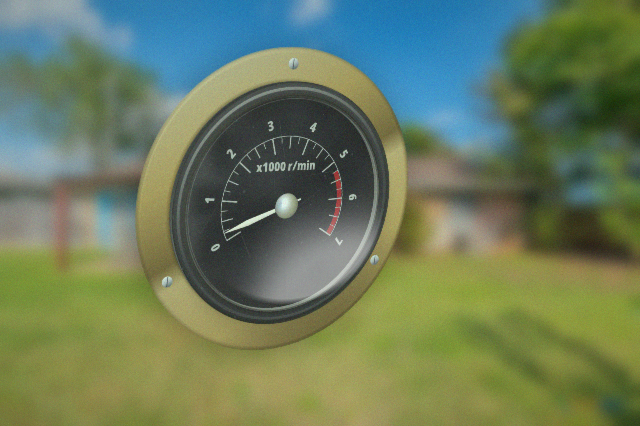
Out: 250rpm
